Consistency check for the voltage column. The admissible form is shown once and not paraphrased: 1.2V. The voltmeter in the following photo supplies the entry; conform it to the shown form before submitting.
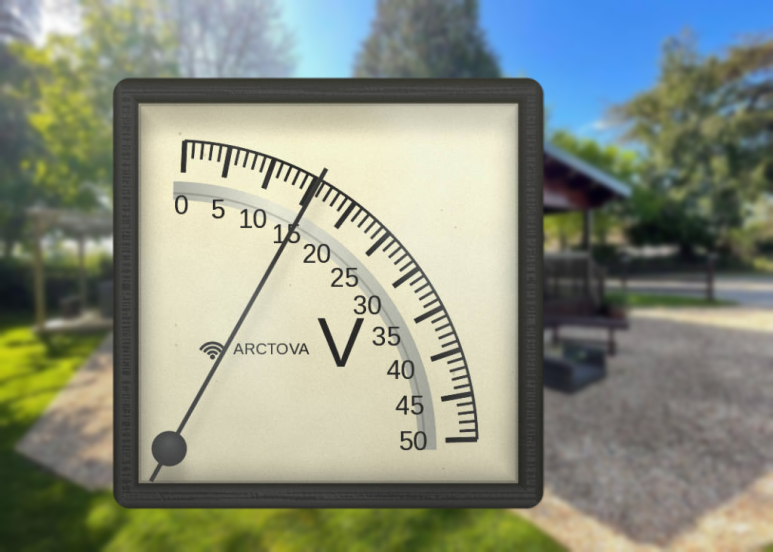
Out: 15.5V
